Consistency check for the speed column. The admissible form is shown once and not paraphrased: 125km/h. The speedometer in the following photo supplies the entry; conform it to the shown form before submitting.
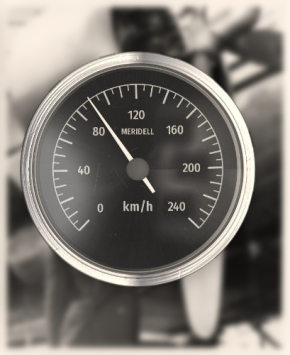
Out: 90km/h
